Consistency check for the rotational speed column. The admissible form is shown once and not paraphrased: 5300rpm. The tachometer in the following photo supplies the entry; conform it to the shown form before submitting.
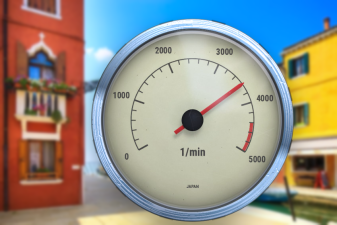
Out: 3600rpm
